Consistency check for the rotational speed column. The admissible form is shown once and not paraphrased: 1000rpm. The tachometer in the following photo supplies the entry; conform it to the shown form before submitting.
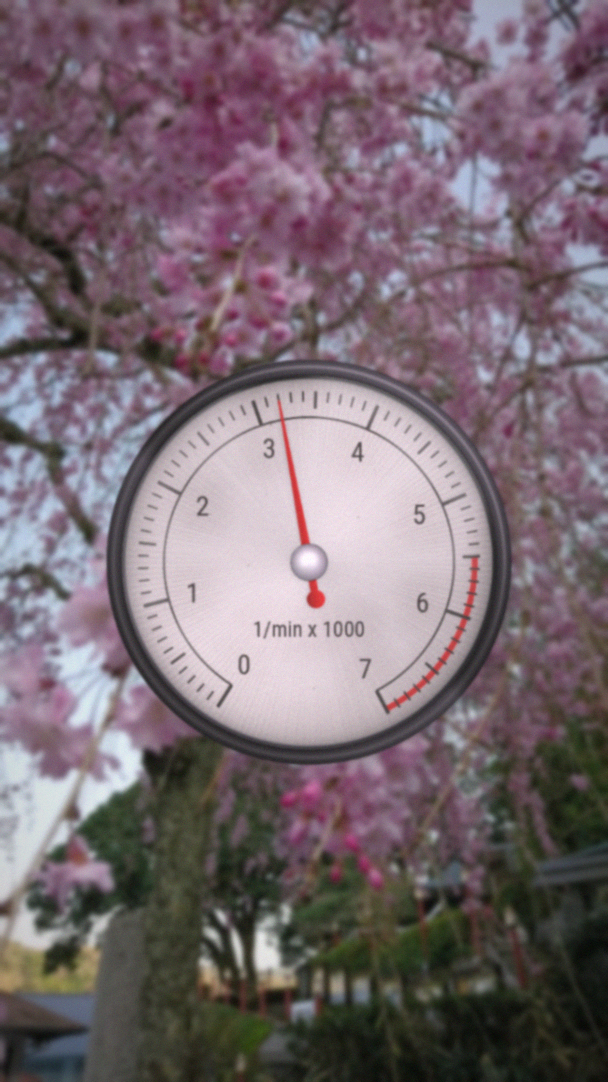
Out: 3200rpm
